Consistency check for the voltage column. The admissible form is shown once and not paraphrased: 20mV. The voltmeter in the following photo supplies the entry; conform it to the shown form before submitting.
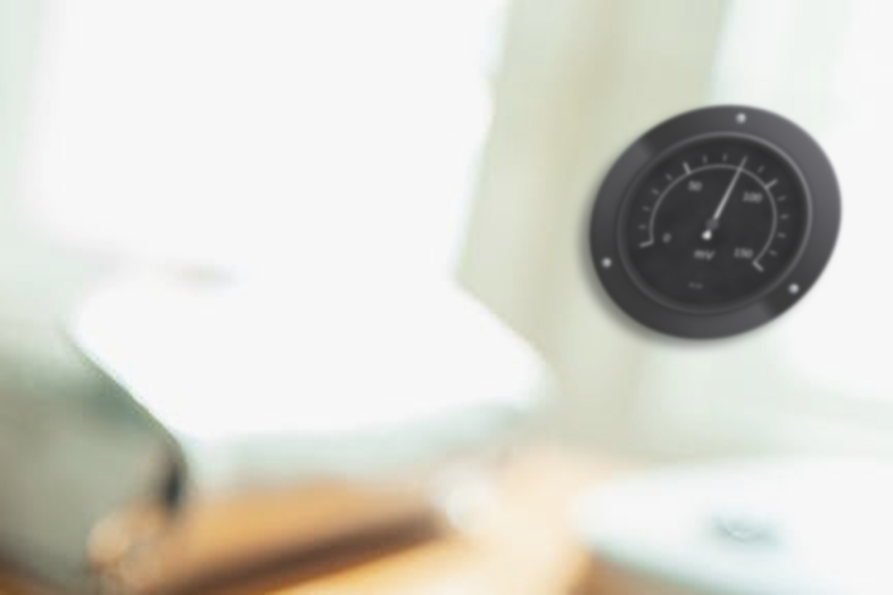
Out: 80mV
